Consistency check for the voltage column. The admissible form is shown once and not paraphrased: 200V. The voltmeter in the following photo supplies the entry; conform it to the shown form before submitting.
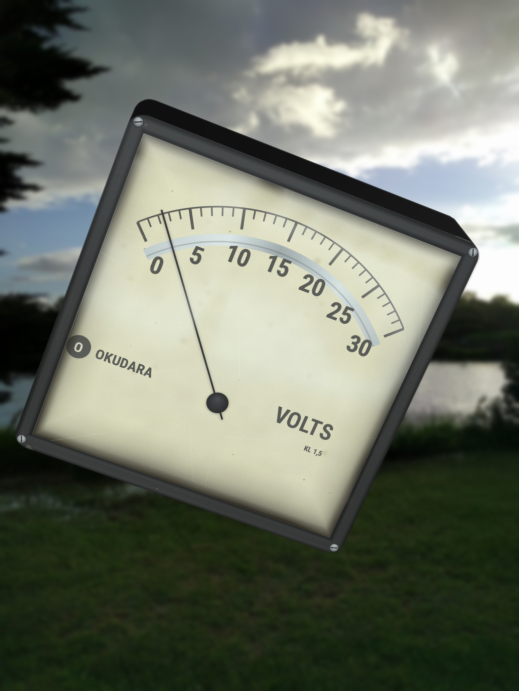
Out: 2.5V
